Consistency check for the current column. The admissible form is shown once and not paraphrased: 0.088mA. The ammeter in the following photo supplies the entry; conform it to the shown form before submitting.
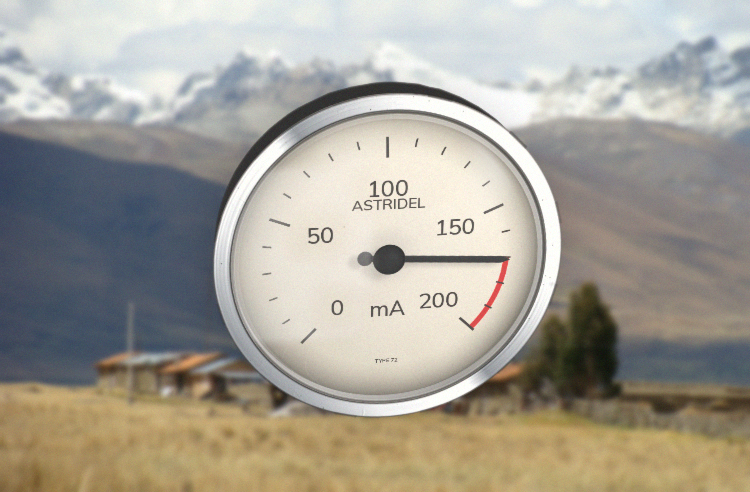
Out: 170mA
